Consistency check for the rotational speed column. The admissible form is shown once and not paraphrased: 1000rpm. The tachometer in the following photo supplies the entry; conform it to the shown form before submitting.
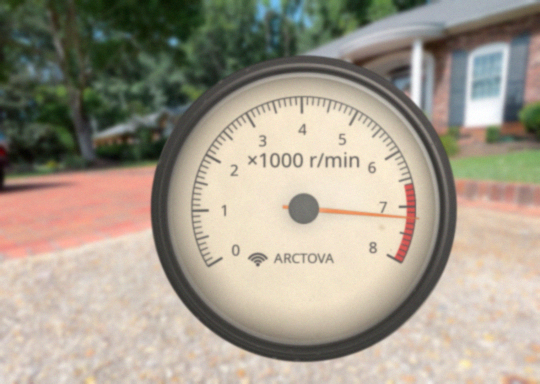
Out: 7200rpm
